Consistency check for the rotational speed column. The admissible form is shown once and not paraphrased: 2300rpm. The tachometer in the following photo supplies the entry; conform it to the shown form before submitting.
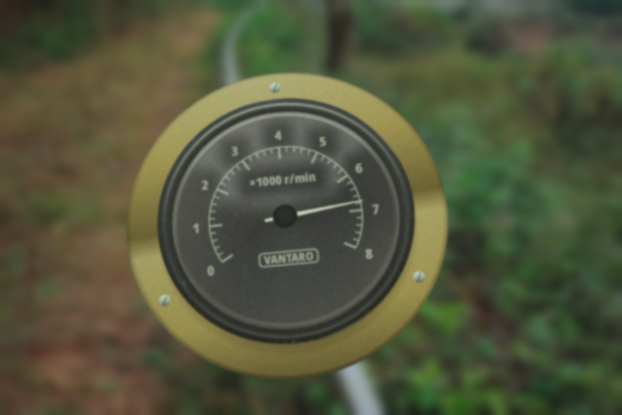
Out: 6800rpm
